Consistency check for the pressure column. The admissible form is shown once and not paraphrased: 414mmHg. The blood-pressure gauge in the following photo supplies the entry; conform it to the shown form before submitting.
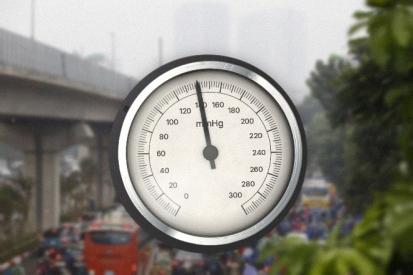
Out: 140mmHg
